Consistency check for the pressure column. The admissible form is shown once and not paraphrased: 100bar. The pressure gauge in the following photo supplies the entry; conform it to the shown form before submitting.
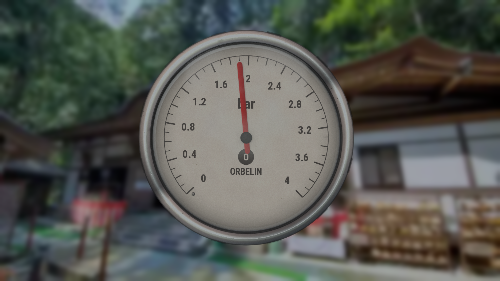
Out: 1.9bar
